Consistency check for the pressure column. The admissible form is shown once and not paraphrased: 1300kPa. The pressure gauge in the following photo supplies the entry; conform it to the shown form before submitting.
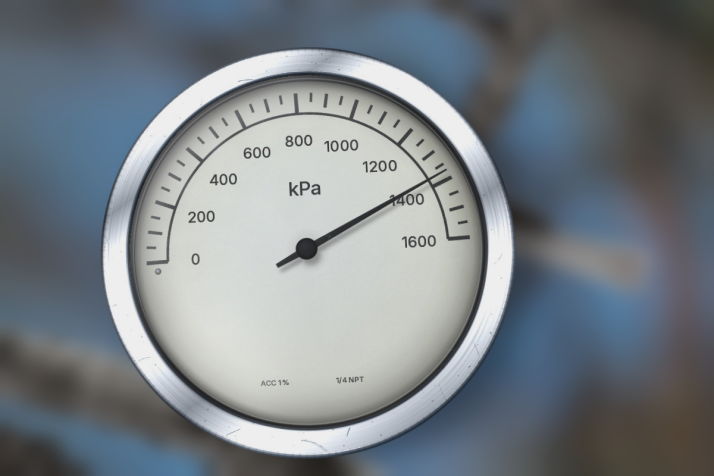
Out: 1375kPa
